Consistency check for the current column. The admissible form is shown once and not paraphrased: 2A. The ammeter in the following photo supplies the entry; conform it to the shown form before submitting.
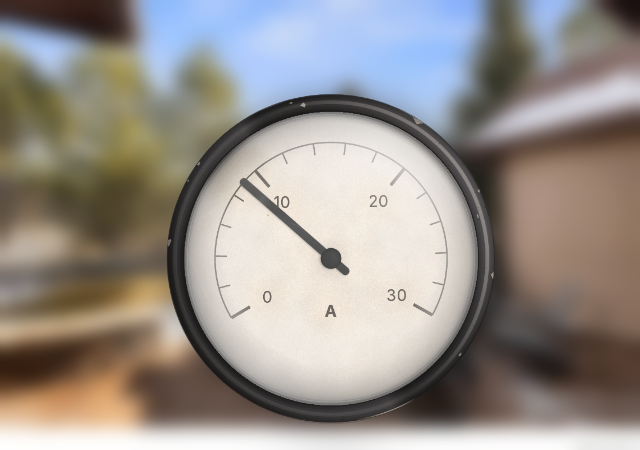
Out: 9A
